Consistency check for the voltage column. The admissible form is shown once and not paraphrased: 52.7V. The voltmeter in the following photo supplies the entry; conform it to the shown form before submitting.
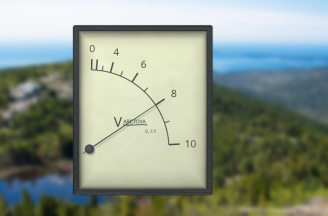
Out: 8V
